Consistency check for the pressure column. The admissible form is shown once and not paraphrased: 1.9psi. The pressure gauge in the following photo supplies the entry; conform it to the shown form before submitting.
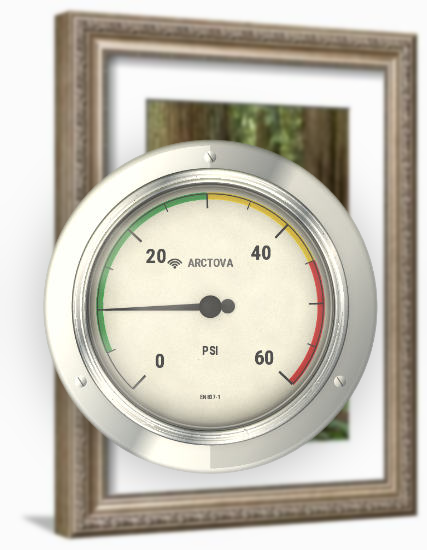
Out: 10psi
